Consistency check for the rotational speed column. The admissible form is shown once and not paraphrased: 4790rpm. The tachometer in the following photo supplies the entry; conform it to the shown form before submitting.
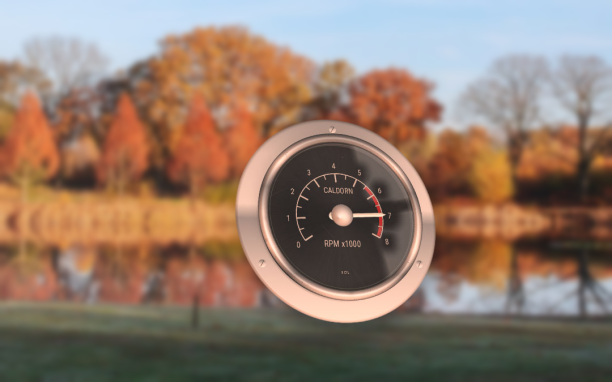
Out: 7000rpm
